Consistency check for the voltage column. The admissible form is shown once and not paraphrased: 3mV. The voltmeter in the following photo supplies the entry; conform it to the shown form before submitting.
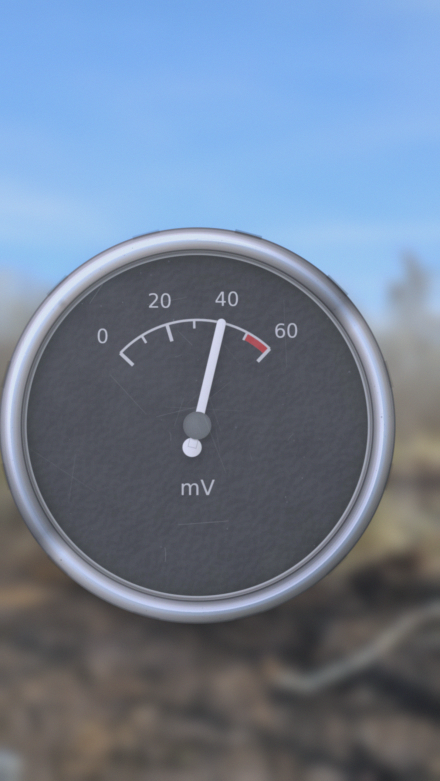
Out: 40mV
